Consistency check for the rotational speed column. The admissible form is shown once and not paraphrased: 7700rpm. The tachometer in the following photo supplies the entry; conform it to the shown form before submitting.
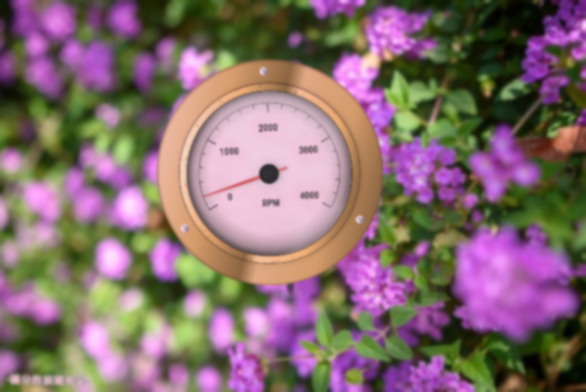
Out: 200rpm
